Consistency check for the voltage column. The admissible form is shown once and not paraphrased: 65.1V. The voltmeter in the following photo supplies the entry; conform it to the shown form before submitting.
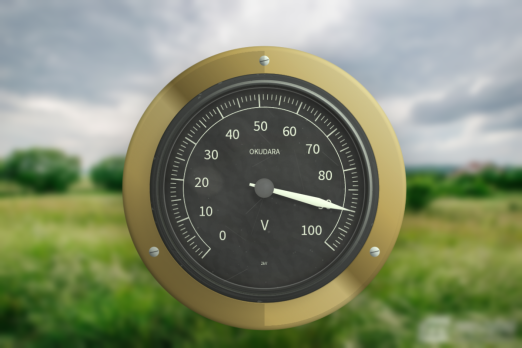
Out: 90V
